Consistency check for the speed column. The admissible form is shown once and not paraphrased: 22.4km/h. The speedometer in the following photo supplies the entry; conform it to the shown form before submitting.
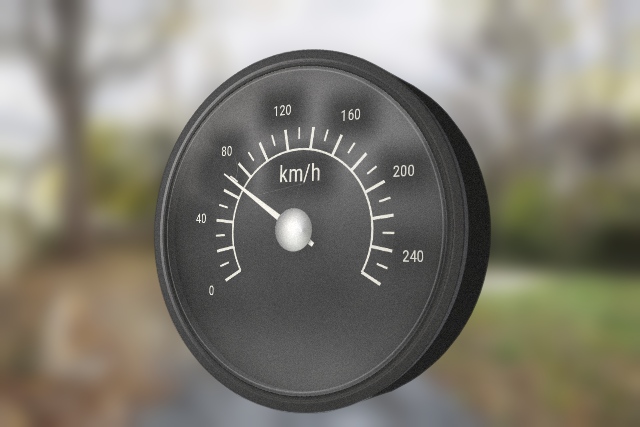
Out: 70km/h
